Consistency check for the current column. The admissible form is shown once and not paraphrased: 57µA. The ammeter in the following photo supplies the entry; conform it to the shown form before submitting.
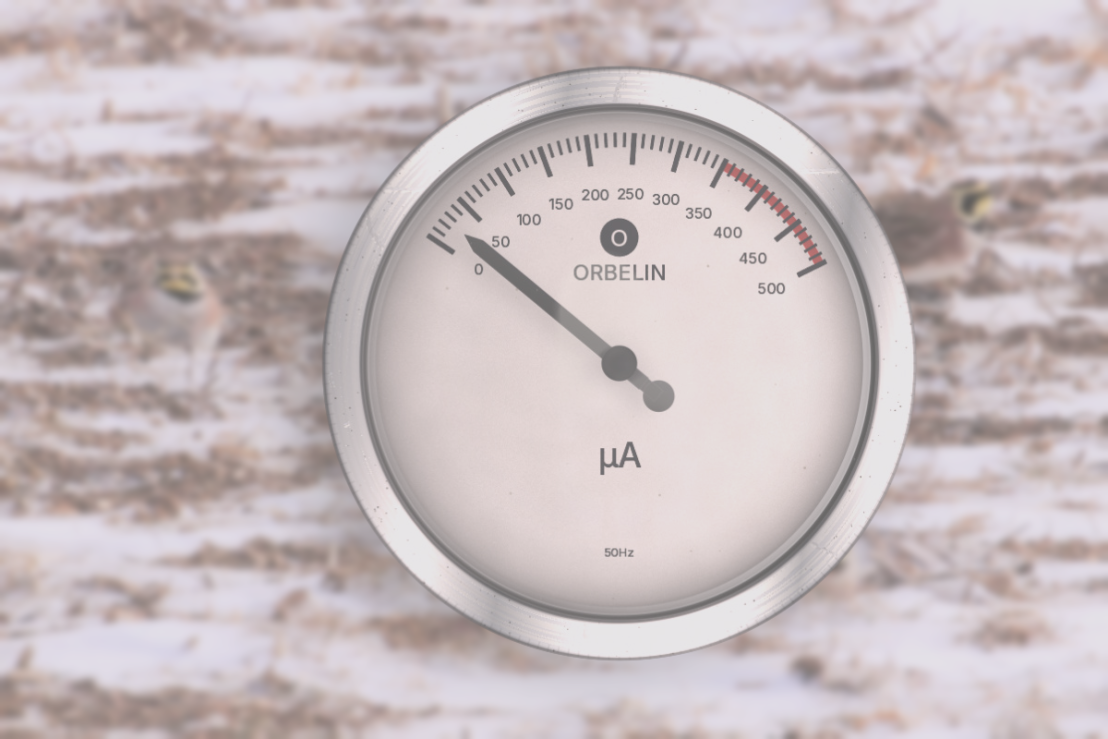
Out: 25µA
